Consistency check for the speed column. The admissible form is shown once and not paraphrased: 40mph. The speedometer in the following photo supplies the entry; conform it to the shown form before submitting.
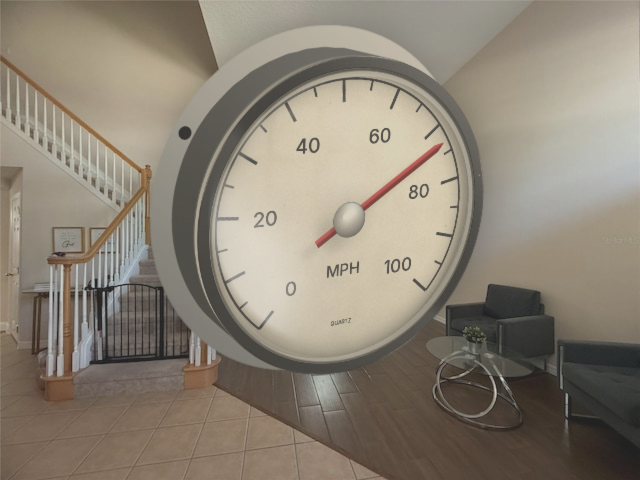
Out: 72.5mph
